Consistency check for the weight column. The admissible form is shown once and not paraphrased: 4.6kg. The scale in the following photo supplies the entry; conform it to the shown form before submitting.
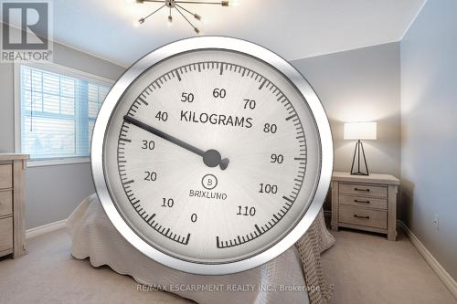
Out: 35kg
